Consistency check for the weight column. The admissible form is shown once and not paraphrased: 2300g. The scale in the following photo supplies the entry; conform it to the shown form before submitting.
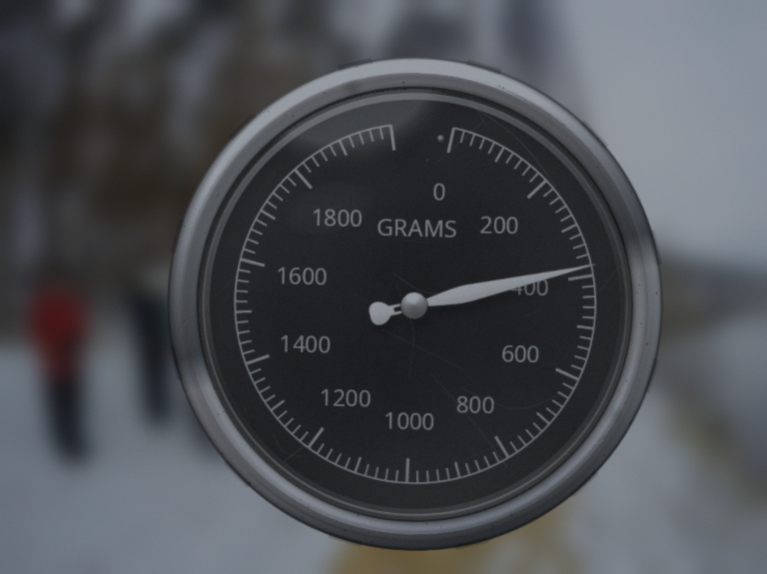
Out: 380g
